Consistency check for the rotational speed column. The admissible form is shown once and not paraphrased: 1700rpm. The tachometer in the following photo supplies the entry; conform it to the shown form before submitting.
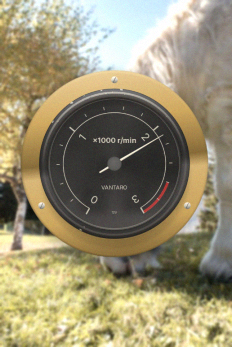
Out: 2100rpm
